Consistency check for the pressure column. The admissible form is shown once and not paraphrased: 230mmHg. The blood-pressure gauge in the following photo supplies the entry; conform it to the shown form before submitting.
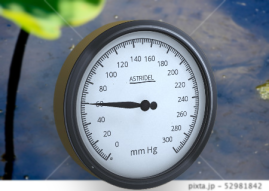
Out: 60mmHg
